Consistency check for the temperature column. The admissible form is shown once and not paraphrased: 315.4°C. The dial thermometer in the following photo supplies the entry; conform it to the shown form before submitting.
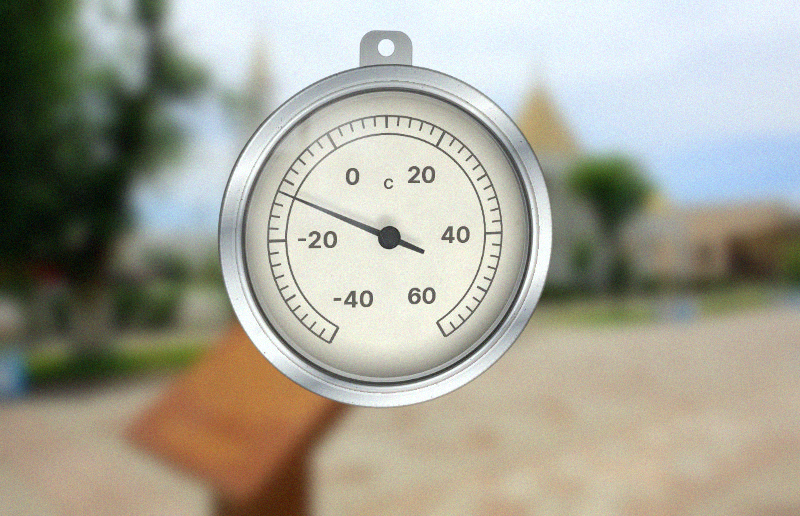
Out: -12°C
